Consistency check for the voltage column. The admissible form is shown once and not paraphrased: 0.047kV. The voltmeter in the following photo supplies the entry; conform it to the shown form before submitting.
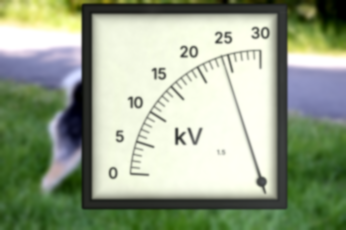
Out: 24kV
